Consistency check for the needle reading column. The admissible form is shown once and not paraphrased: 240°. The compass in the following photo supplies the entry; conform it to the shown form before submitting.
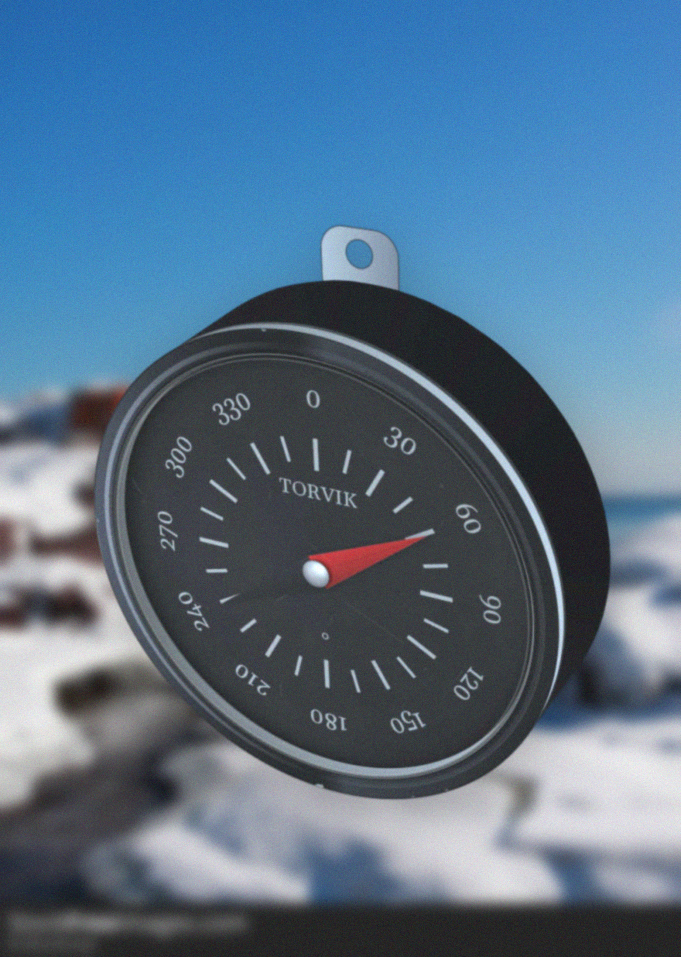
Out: 60°
